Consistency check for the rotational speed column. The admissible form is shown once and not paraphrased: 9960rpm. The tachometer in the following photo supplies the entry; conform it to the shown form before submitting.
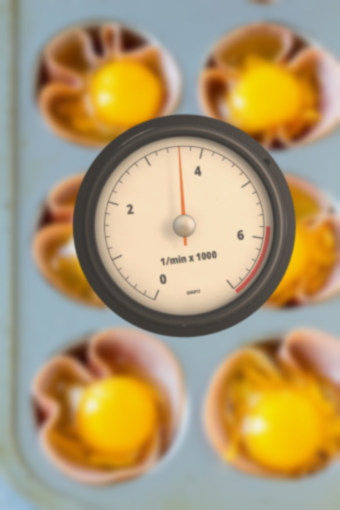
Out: 3600rpm
